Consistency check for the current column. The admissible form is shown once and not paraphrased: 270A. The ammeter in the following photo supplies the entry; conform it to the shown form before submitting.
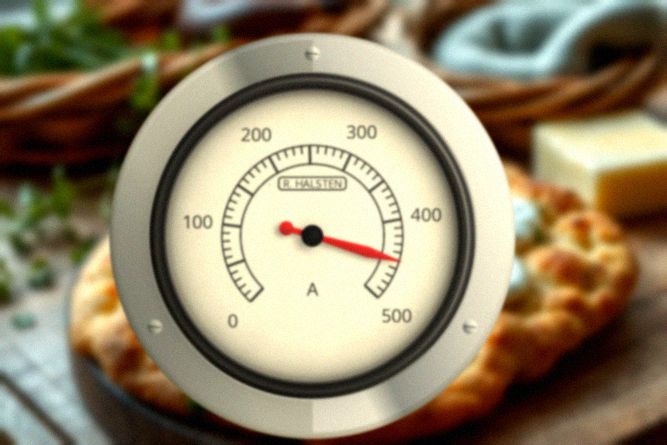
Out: 450A
